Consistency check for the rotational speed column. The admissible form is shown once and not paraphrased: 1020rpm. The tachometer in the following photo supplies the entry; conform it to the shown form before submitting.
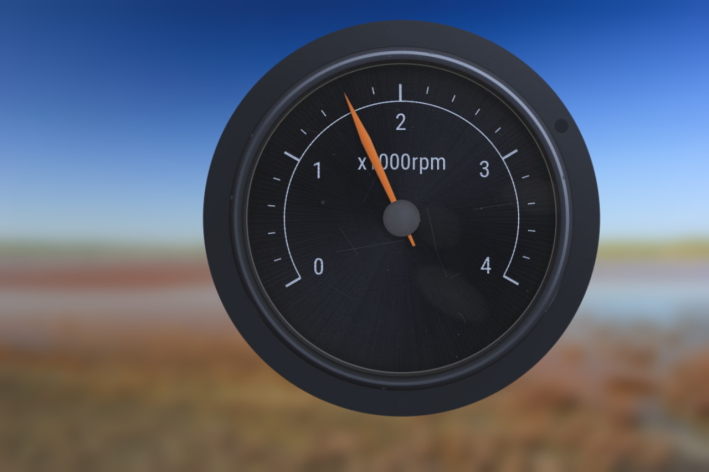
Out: 1600rpm
